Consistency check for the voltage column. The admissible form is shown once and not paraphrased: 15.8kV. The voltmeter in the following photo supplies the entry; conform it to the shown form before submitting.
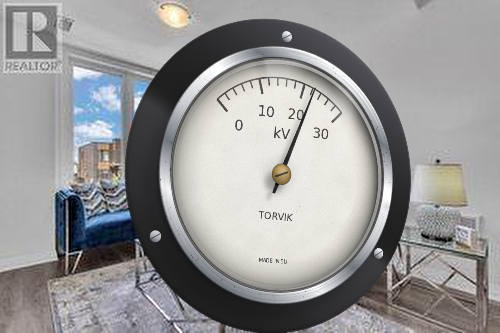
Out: 22kV
